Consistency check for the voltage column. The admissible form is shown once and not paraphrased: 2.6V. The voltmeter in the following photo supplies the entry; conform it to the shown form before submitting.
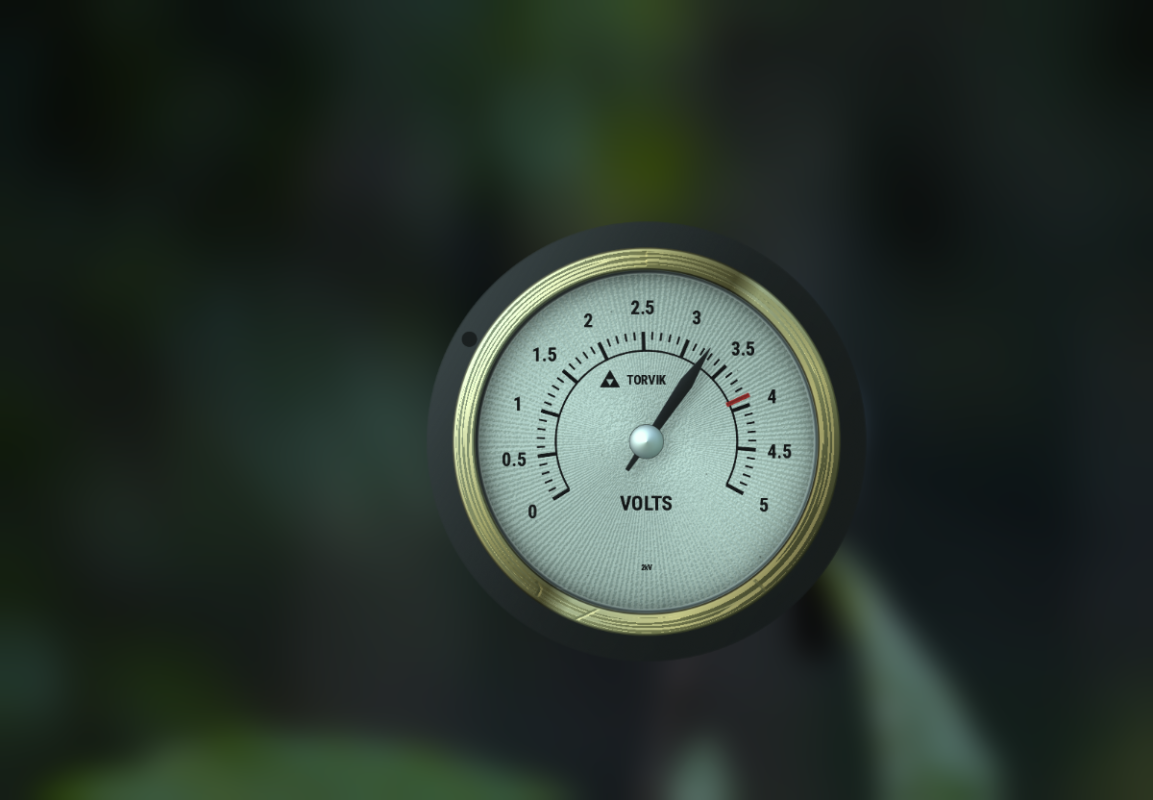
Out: 3.25V
